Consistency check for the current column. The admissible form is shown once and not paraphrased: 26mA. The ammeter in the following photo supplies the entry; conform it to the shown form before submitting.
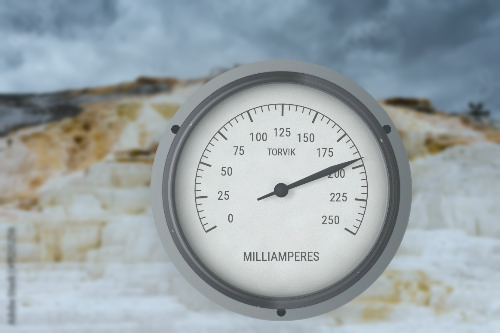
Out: 195mA
